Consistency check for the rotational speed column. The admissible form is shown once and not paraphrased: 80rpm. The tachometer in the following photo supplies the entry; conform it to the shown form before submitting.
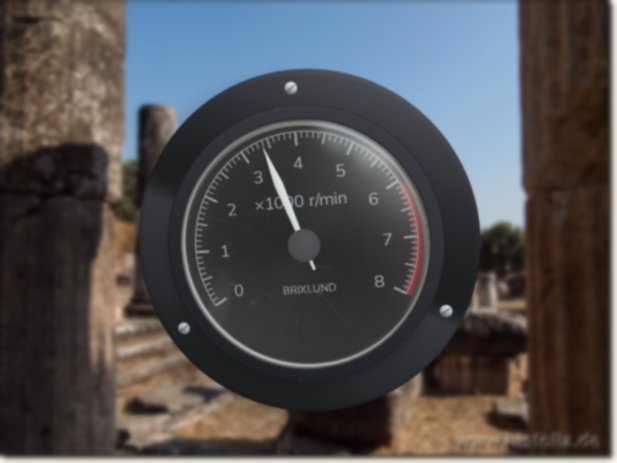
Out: 3400rpm
